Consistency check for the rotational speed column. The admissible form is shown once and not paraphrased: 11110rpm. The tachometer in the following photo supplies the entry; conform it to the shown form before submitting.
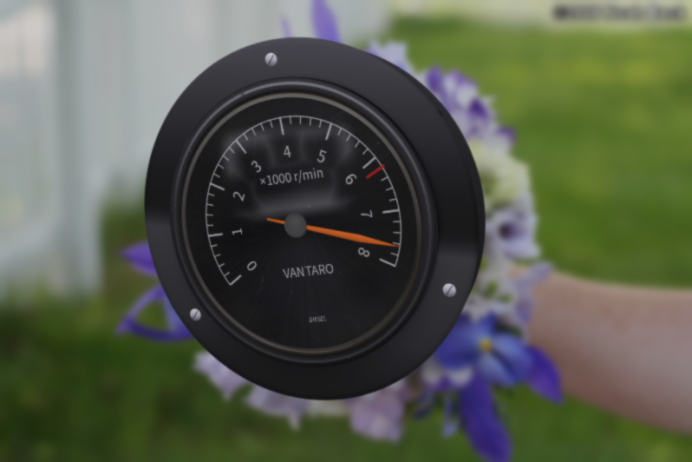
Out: 7600rpm
